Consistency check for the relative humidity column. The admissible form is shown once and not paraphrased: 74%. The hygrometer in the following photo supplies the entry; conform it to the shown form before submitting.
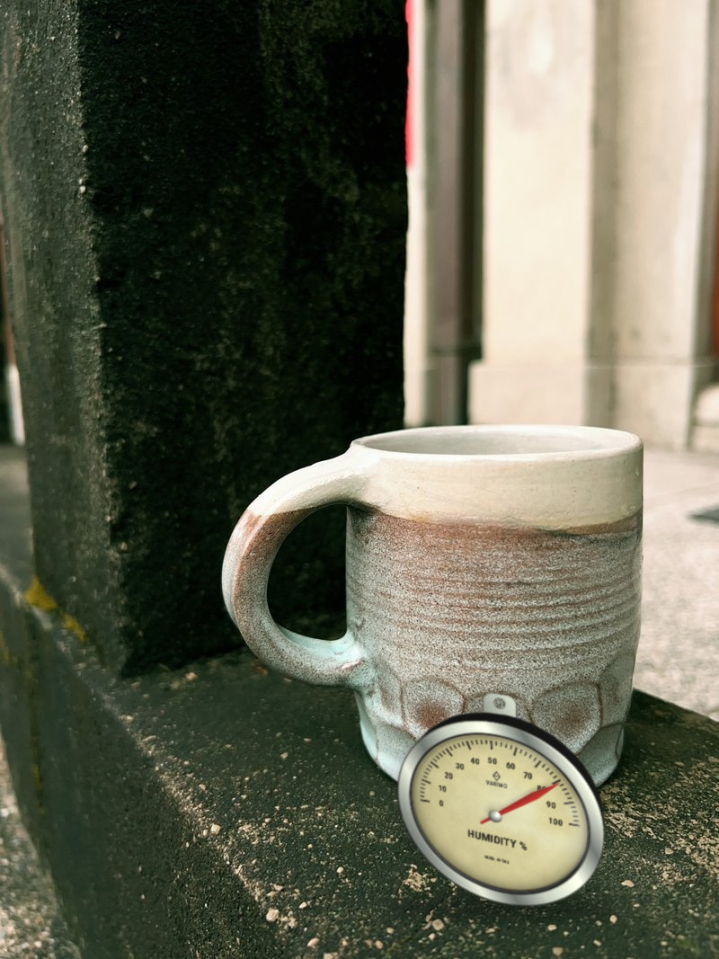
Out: 80%
